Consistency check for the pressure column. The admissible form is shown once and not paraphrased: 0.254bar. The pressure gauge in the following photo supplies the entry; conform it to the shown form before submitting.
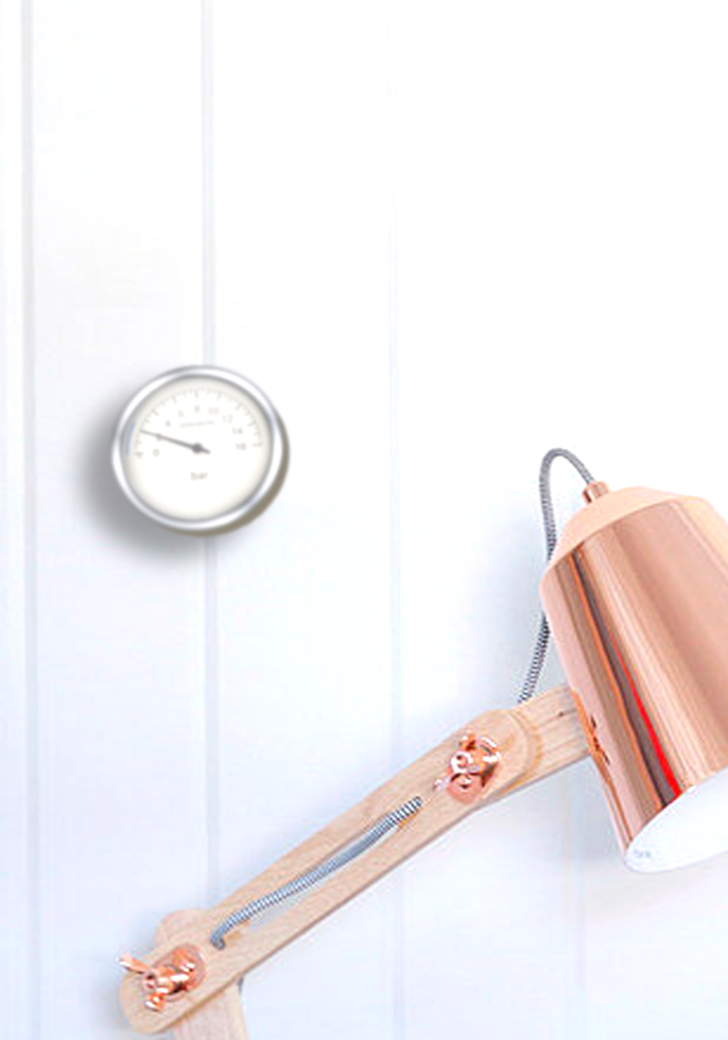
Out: 2bar
